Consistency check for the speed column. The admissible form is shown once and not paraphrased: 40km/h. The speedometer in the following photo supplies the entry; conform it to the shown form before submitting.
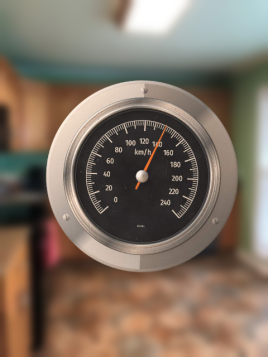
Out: 140km/h
